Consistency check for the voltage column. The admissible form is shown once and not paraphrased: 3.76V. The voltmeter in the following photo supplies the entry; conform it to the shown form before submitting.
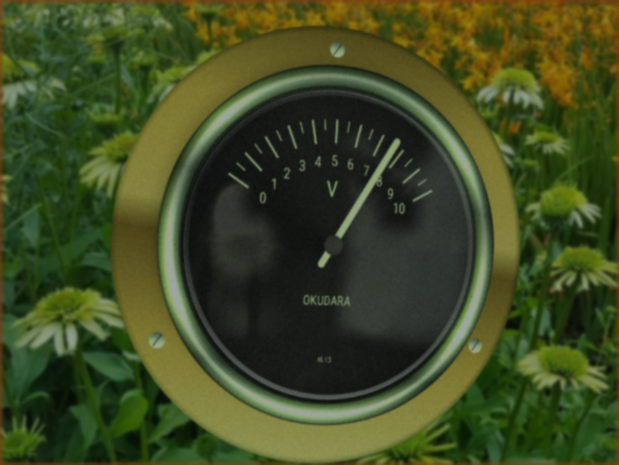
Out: 7.5V
